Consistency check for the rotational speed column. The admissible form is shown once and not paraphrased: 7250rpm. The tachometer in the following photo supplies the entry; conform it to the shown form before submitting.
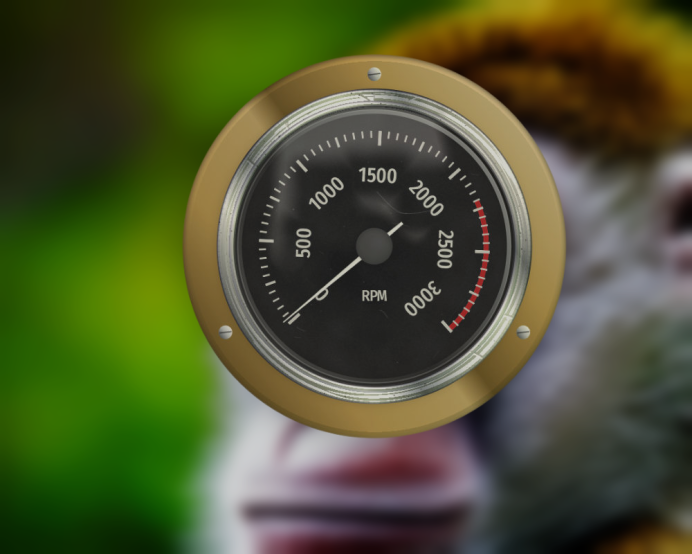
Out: 25rpm
